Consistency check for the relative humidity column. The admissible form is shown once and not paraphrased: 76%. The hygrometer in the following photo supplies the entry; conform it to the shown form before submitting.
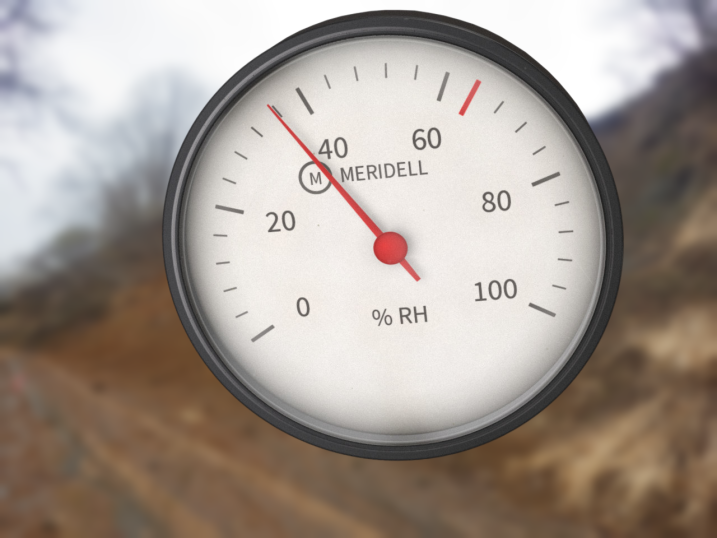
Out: 36%
